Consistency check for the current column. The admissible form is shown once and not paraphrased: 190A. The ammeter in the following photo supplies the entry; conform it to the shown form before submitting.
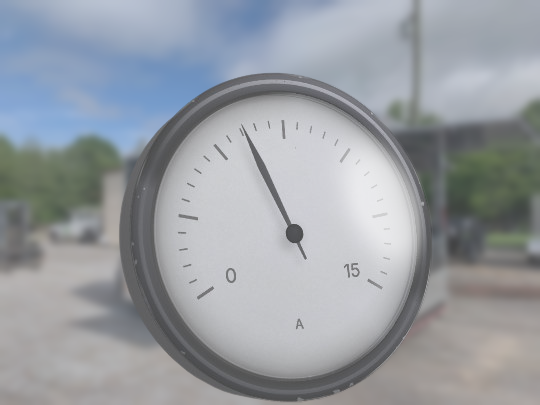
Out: 6A
